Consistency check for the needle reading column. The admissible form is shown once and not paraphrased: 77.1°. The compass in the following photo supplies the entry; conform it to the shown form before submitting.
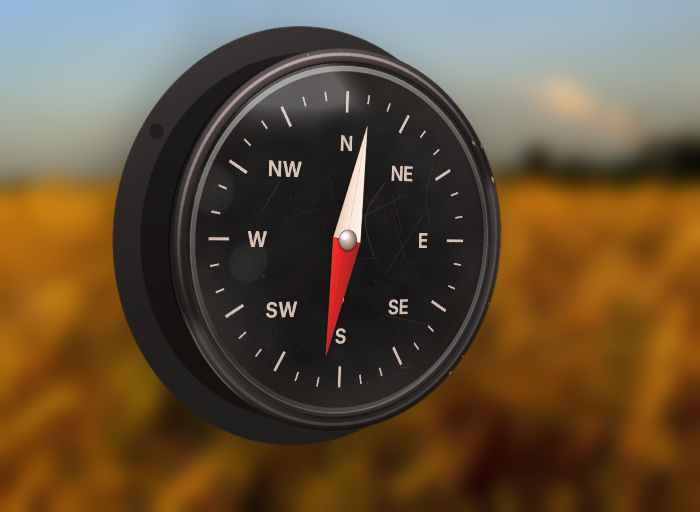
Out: 190°
